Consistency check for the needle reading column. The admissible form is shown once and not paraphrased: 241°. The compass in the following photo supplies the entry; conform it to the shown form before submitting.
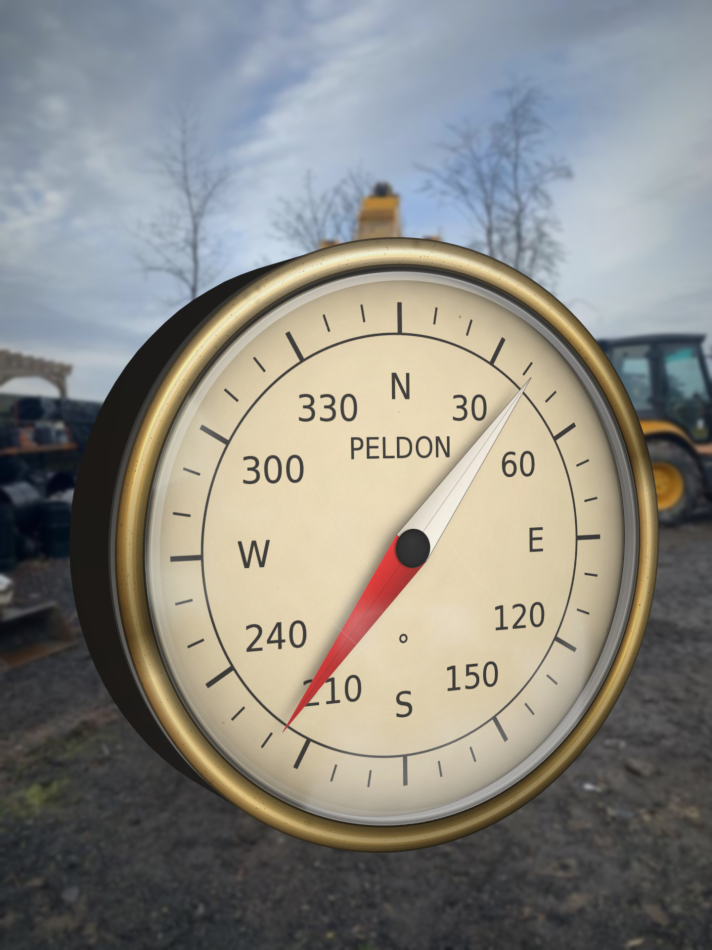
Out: 220°
